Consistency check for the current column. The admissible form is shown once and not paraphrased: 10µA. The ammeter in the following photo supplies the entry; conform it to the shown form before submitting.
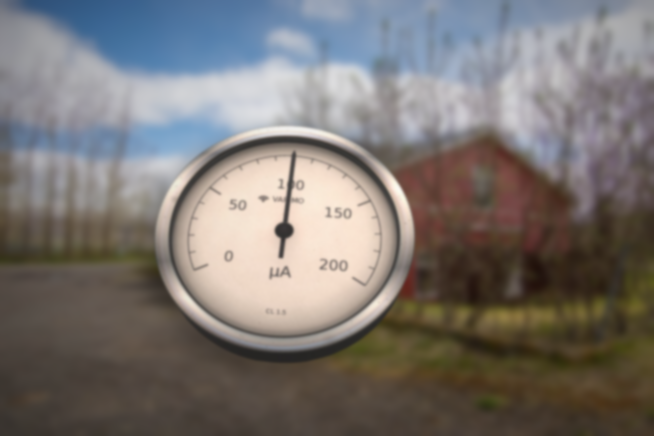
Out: 100µA
